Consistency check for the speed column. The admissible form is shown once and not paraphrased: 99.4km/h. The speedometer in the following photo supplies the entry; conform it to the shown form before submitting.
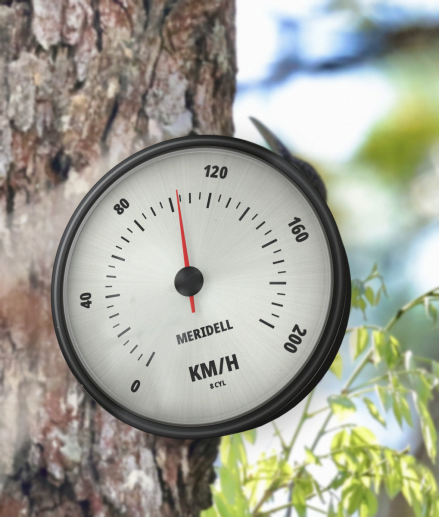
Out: 105km/h
